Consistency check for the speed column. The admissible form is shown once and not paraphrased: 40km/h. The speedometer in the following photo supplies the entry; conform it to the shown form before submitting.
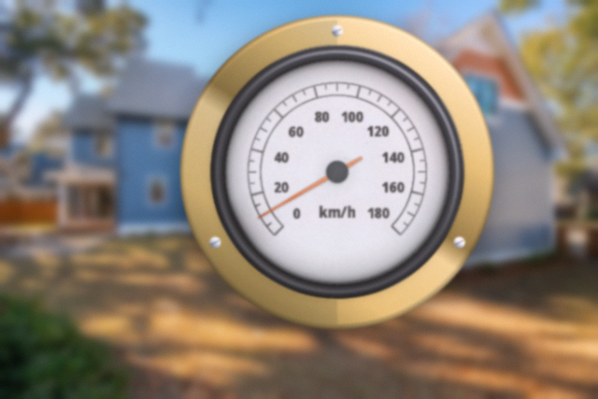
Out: 10km/h
